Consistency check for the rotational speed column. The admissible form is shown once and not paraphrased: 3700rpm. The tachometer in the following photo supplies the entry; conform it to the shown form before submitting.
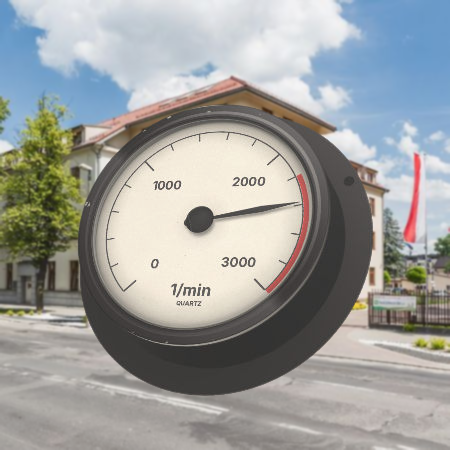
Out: 2400rpm
